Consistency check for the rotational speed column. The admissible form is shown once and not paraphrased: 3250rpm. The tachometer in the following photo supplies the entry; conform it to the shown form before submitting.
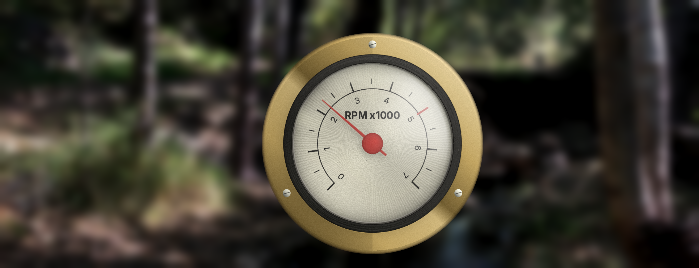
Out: 2250rpm
